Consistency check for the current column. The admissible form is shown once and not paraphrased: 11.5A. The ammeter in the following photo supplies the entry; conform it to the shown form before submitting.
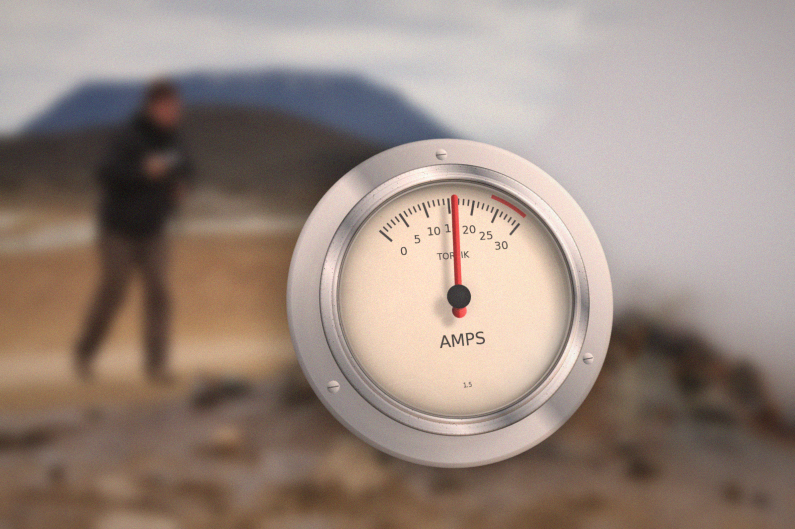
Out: 16A
